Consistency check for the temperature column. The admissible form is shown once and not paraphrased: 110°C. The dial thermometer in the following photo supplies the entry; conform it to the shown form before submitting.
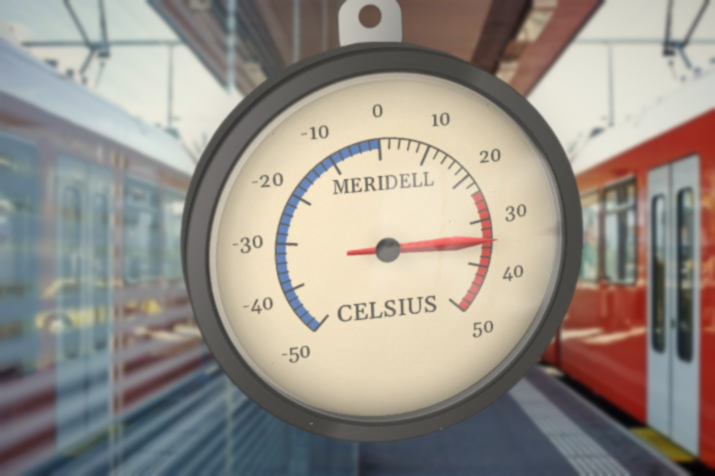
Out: 34°C
